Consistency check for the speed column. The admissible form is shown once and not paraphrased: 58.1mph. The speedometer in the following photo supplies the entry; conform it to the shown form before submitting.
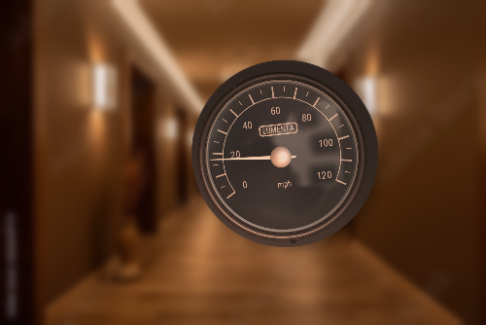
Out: 17.5mph
